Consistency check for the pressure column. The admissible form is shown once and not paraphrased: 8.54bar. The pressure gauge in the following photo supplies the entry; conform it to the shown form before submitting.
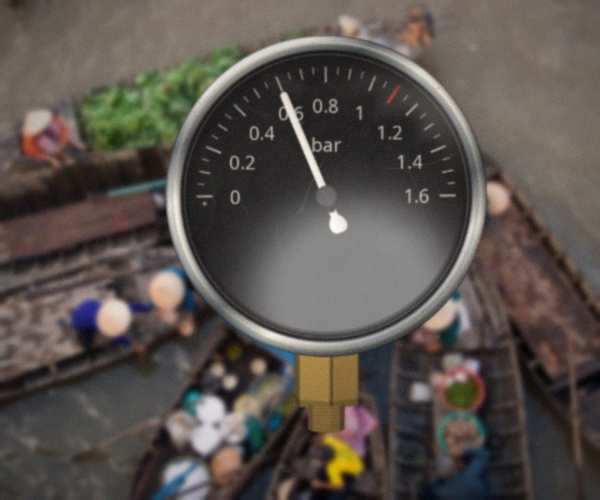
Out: 0.6bar
